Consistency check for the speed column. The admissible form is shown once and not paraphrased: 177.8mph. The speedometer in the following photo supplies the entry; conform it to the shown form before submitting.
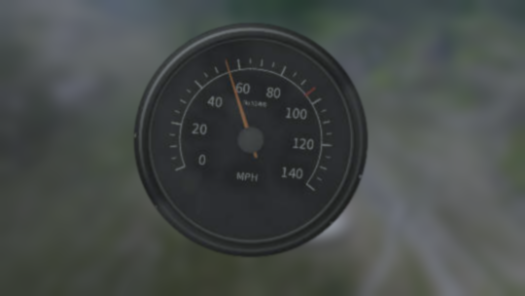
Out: 55mph
